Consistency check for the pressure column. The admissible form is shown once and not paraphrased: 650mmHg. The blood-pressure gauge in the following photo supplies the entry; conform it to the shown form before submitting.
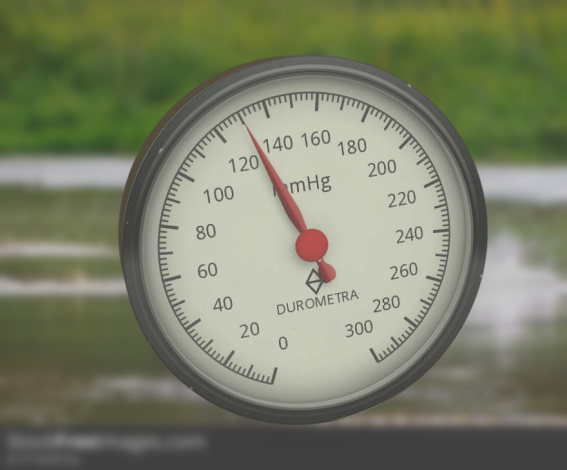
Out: 130mmHg
